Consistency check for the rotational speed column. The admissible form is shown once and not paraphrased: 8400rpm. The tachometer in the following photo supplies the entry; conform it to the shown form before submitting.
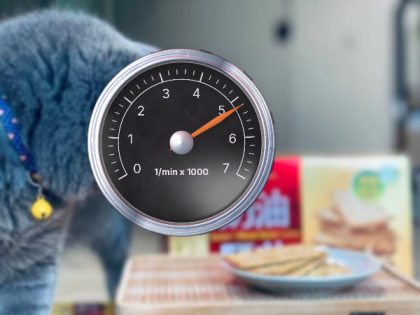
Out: 5200rpm
